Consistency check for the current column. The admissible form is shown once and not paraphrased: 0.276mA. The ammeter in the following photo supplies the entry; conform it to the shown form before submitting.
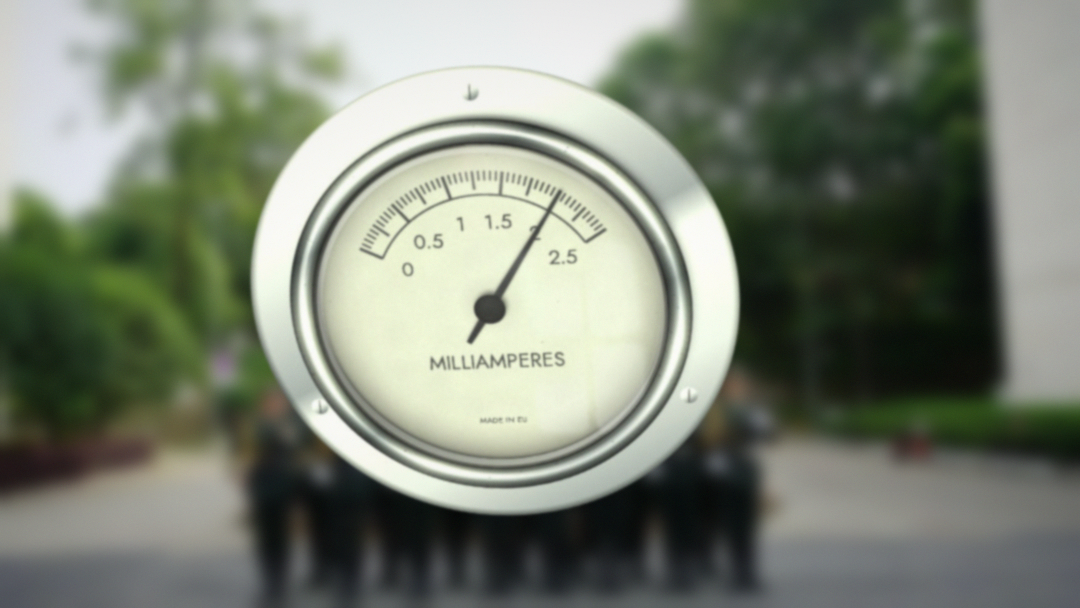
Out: 2mA
